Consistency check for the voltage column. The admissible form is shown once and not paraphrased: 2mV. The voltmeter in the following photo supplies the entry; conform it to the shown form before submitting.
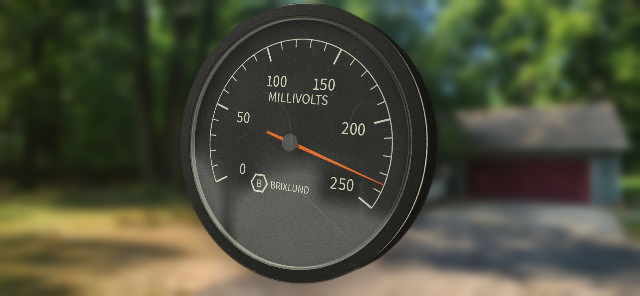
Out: 235mV
